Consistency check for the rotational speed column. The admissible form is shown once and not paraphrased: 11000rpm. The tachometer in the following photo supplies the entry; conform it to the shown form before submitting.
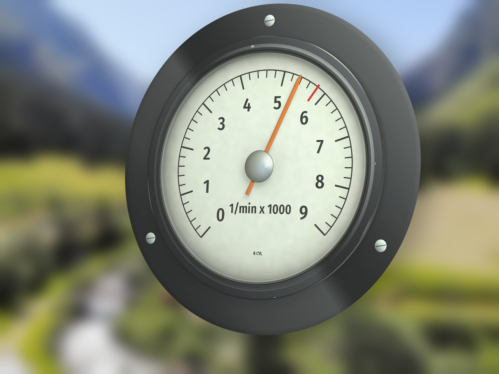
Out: 5400rpm
